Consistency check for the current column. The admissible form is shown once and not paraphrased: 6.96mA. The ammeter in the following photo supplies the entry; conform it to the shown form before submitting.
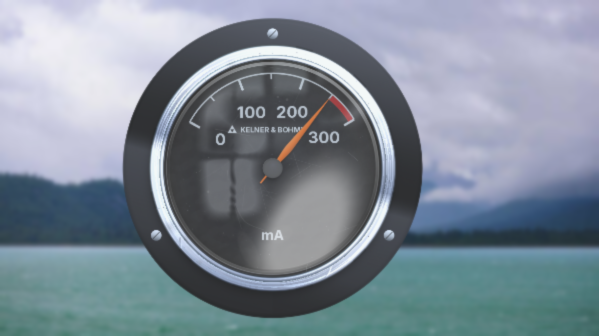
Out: 250mA
